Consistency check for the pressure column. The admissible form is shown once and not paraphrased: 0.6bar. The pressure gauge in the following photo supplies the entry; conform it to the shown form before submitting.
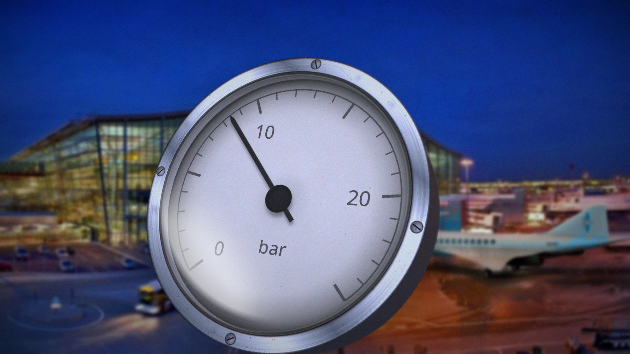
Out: 8.5bar
